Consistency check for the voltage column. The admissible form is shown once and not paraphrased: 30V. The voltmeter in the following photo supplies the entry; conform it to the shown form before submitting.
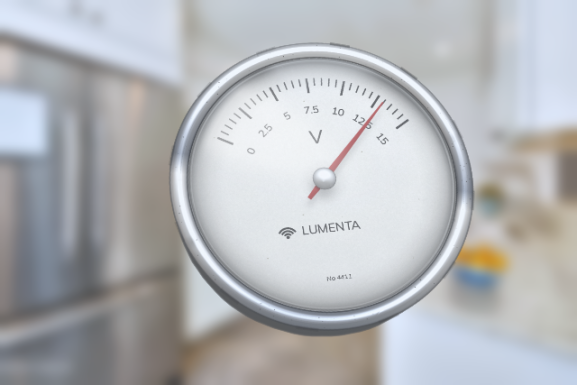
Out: 13V
